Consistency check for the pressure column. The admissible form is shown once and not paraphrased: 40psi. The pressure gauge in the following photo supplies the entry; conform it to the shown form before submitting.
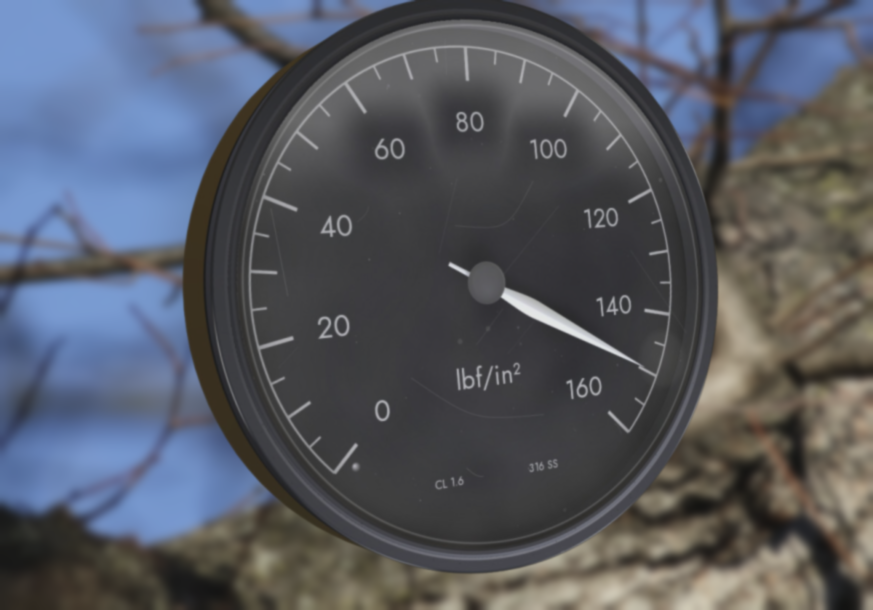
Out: 150psi
